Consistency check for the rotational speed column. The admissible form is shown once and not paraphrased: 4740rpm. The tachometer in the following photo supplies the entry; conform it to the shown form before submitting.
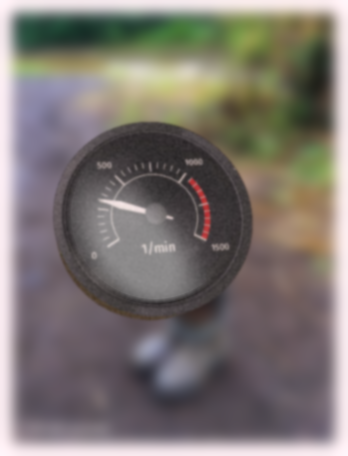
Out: 300rpm
